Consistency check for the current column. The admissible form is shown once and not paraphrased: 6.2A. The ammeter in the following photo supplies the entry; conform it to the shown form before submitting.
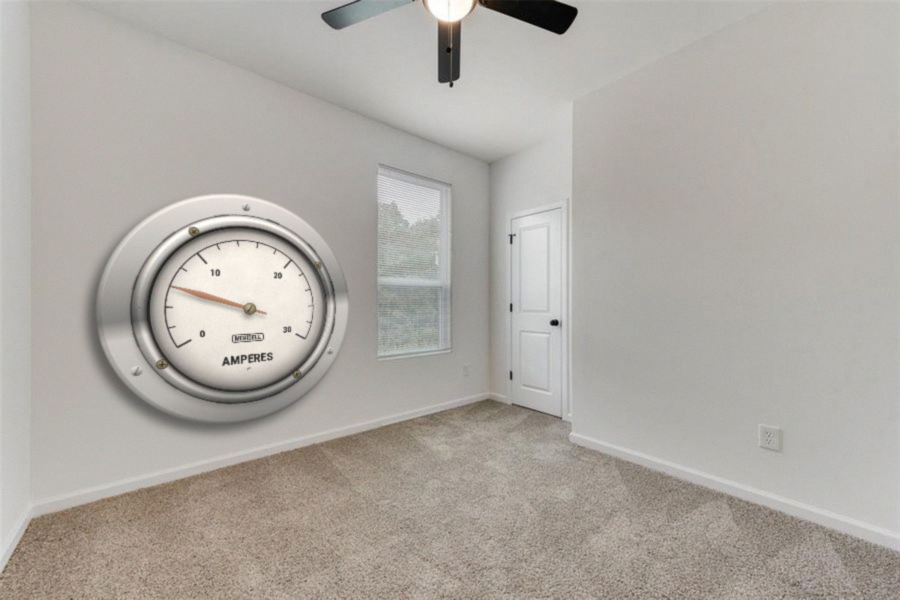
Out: 6A
